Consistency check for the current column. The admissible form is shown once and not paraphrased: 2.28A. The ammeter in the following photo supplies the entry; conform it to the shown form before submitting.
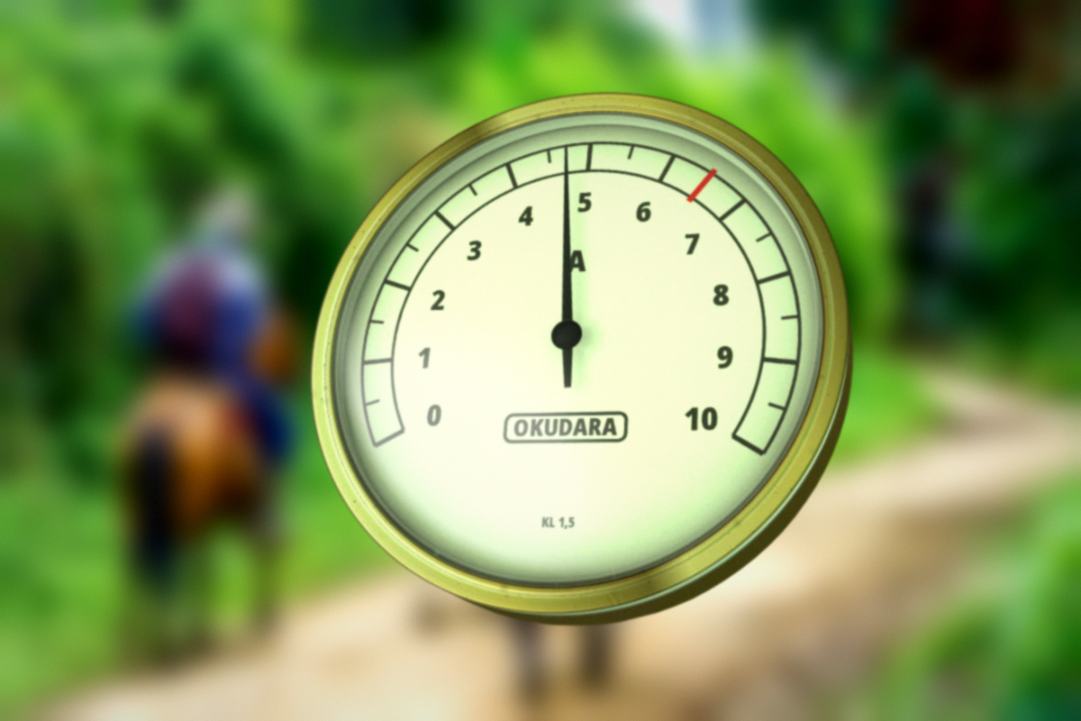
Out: 4.75A
